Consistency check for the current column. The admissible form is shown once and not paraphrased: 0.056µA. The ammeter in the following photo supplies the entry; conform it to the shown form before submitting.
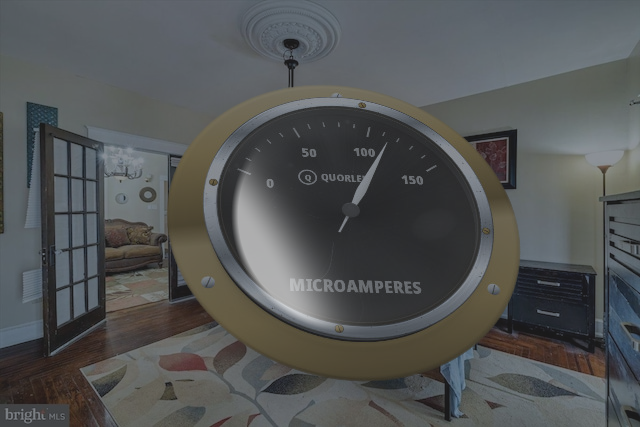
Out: 115µA
